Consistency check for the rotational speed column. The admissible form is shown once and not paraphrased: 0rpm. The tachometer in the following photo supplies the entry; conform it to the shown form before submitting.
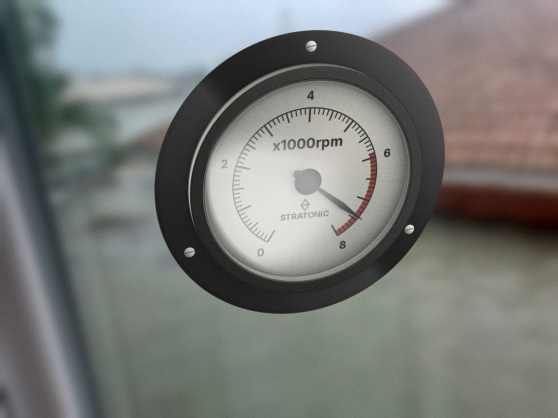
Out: 7400rpm
